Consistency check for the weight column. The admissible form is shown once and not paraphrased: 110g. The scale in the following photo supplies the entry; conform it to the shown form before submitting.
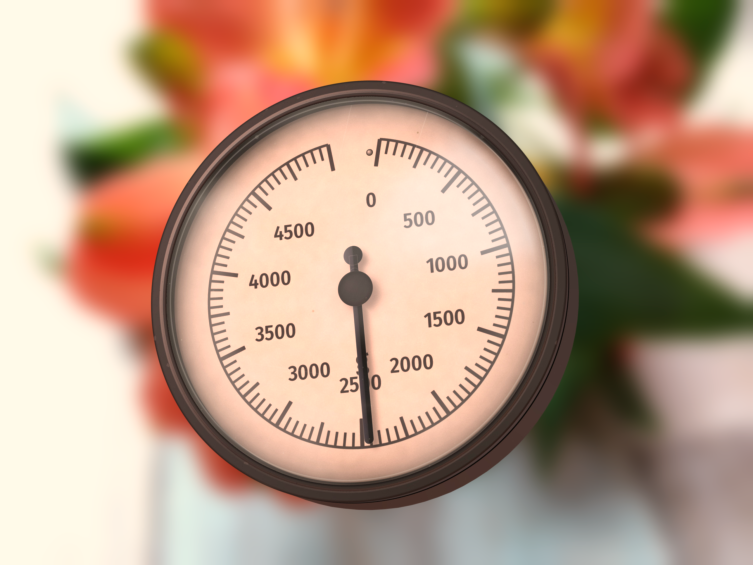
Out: 2450g
